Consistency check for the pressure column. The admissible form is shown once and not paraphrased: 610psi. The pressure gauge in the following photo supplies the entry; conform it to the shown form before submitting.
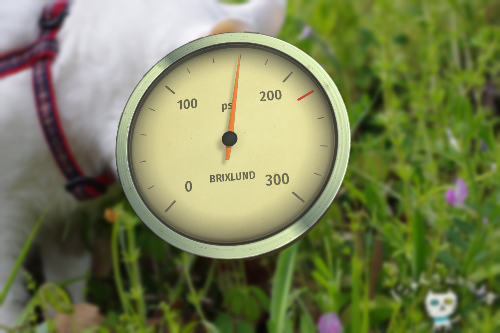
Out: 160psi
